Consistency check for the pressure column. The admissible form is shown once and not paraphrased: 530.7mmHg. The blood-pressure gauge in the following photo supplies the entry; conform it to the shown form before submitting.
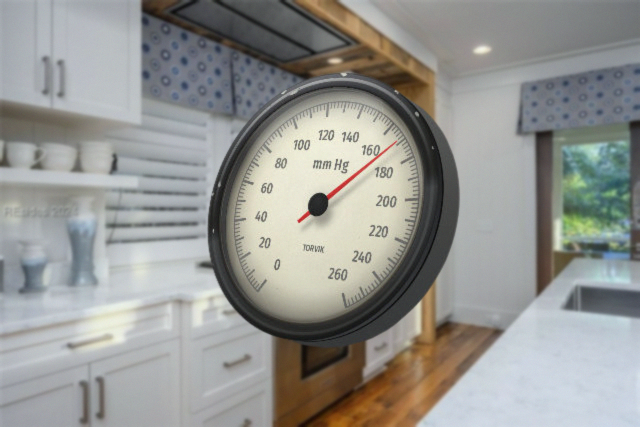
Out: 170mmHg
